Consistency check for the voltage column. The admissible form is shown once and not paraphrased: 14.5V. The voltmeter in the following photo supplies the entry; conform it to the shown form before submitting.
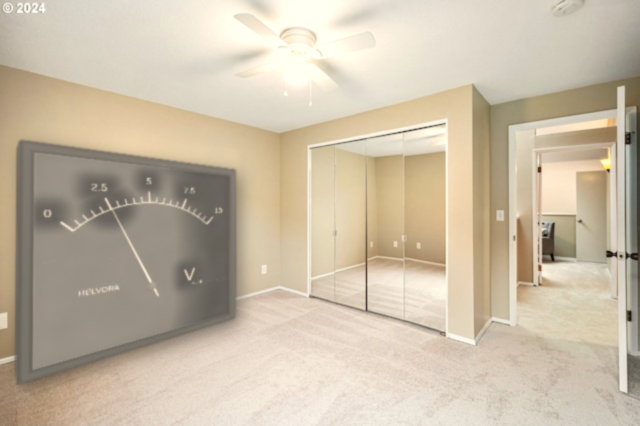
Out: 2.5V
